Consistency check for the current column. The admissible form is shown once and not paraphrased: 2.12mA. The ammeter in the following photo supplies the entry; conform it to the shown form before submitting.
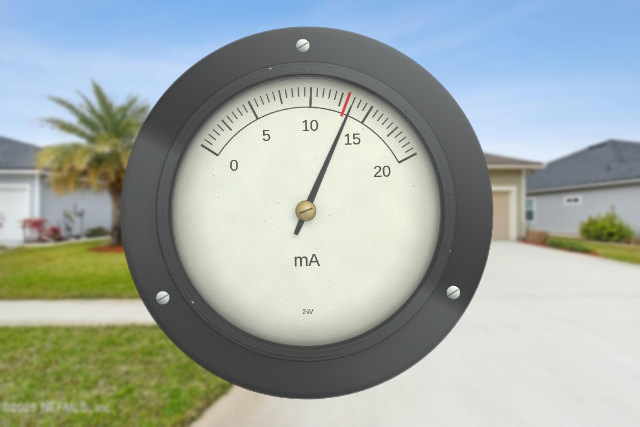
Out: 13.5mA
